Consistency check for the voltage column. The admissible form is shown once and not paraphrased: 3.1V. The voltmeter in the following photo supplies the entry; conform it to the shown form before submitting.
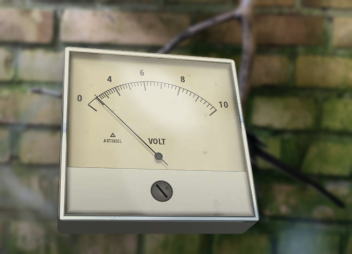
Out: 2V
